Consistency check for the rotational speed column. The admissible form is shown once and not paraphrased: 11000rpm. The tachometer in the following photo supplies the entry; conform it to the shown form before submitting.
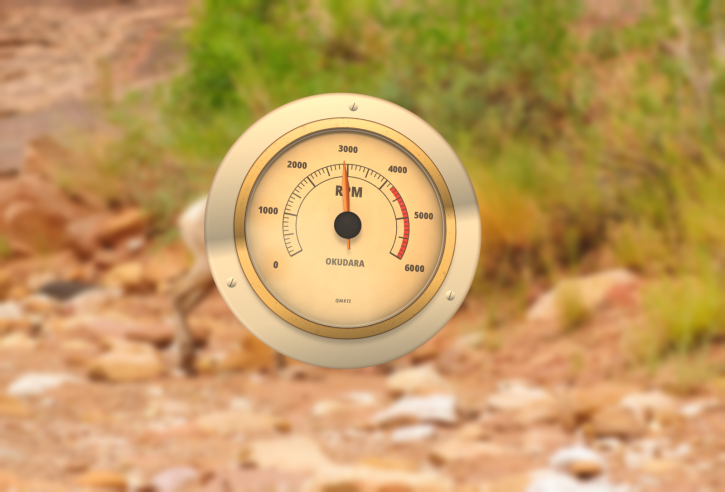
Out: 2900rpm
